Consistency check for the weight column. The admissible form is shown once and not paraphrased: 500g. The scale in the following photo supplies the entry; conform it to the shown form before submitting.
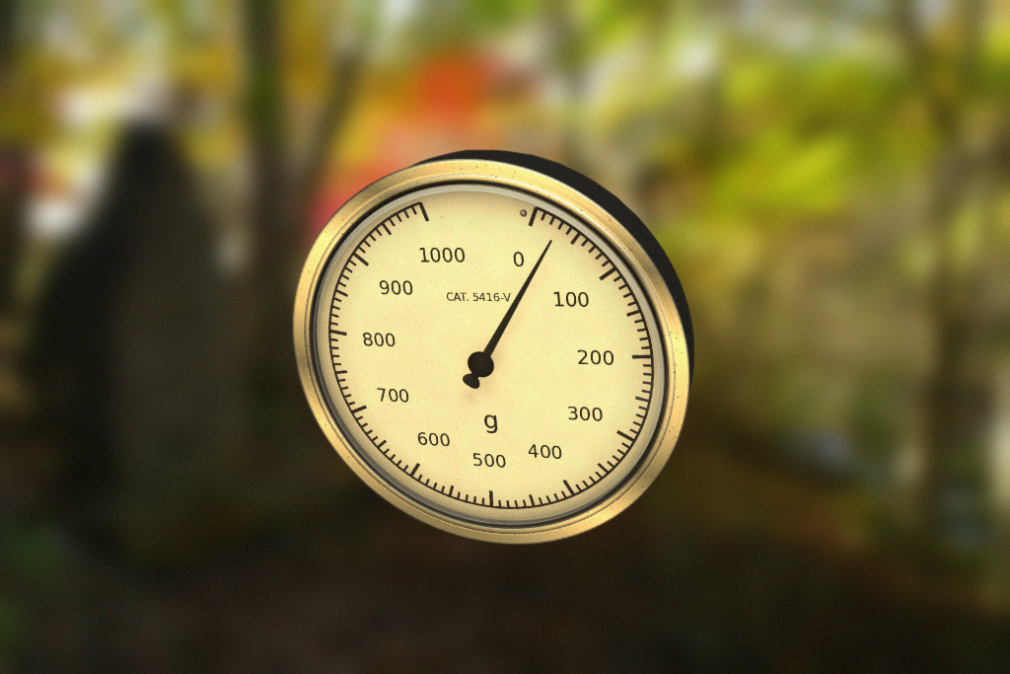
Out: 30g
